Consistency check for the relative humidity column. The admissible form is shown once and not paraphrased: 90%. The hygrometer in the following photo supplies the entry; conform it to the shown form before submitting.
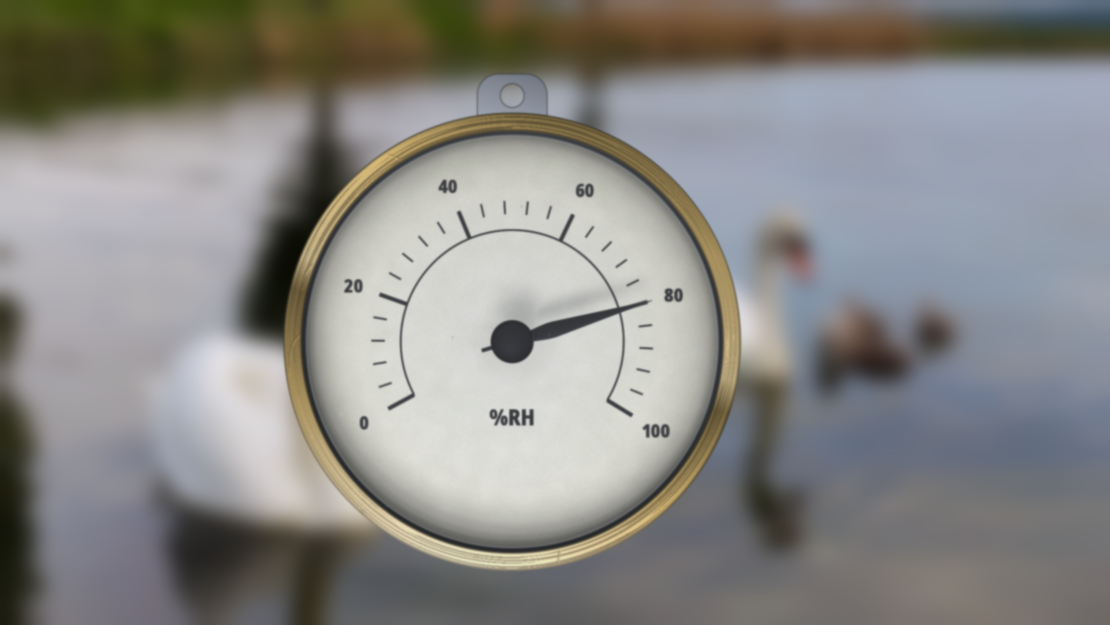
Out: 80%
